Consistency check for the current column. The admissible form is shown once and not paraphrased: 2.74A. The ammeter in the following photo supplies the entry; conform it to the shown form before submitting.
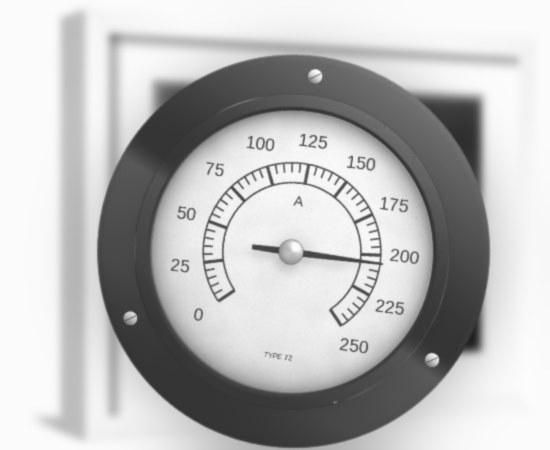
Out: 205A
